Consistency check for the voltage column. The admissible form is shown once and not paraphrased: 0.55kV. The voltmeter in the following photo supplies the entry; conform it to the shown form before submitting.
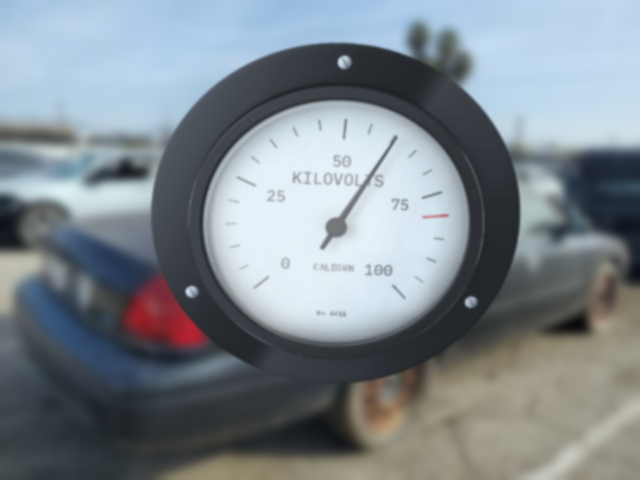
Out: 60kV
